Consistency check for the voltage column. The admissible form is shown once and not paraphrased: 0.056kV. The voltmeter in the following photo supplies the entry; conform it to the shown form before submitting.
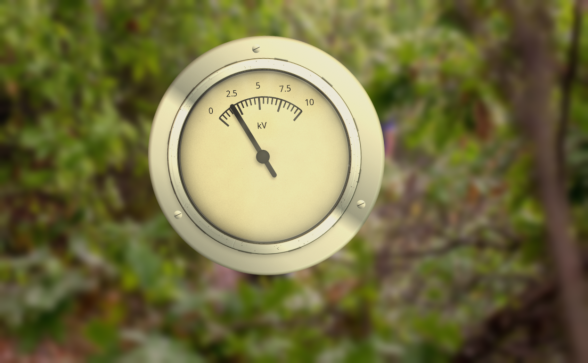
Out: 2kV
